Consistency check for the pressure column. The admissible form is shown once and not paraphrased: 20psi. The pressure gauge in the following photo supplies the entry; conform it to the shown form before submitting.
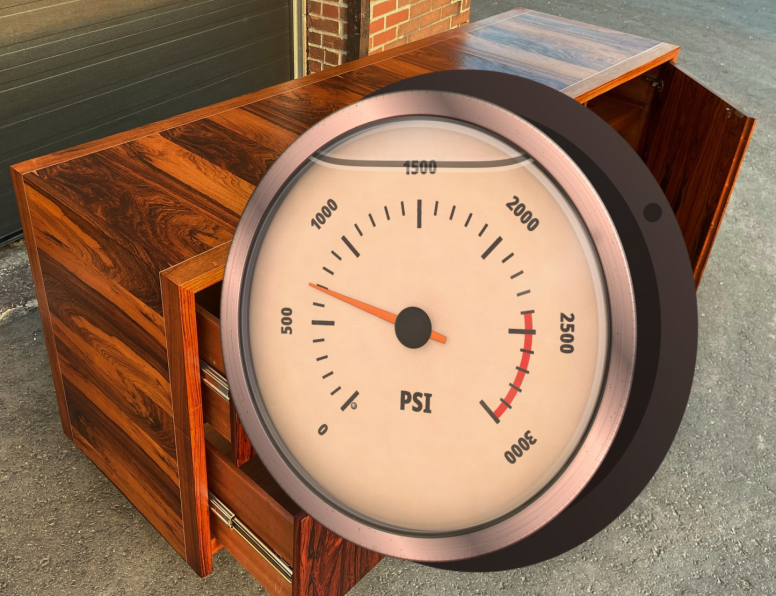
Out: 700psi
